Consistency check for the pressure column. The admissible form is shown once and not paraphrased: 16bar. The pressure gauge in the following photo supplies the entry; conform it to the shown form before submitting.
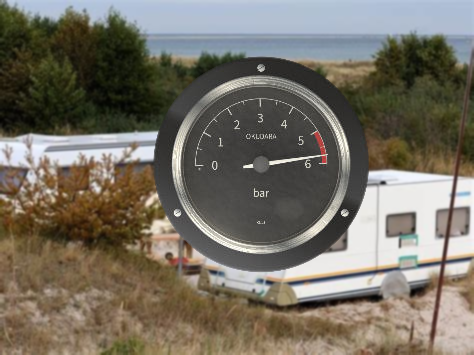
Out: 5.75bar
